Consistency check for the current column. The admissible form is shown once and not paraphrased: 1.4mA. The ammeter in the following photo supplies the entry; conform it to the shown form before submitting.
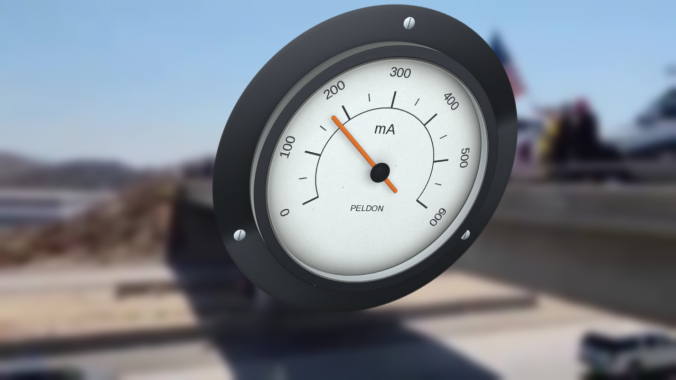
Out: 175mA
